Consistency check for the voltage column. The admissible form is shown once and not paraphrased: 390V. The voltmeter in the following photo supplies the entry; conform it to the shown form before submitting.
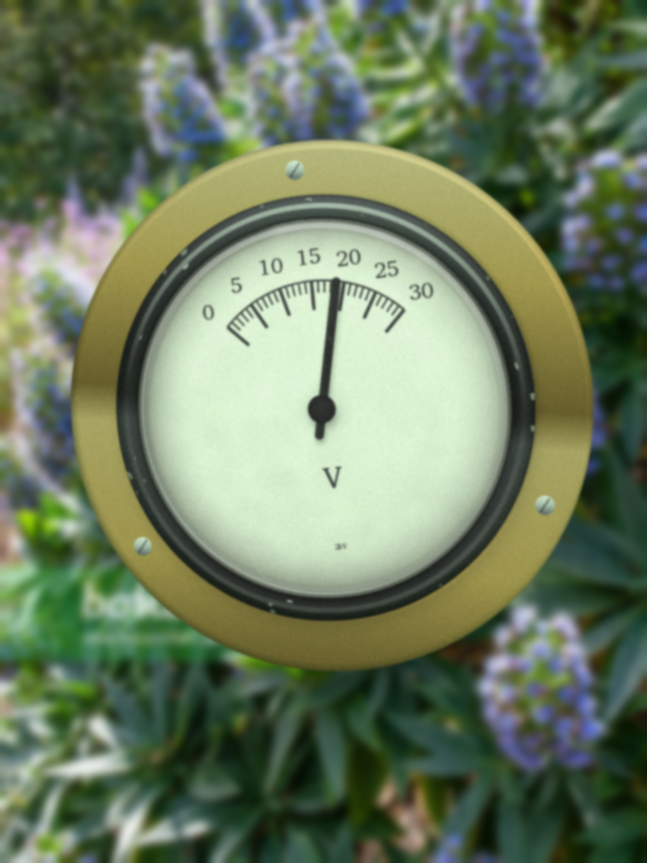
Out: 19V
